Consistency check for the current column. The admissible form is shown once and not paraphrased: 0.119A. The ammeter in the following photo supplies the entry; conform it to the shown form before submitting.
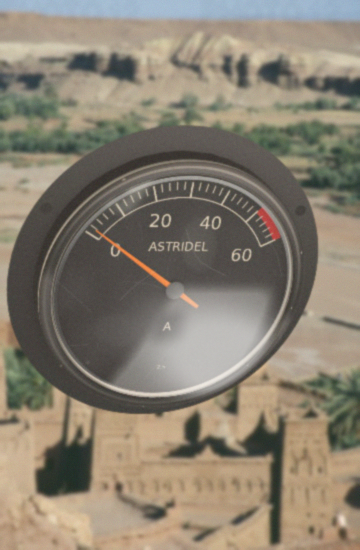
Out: 2A
